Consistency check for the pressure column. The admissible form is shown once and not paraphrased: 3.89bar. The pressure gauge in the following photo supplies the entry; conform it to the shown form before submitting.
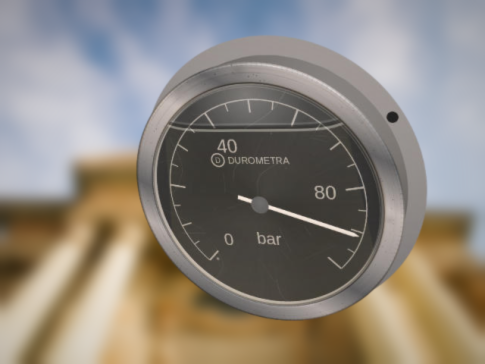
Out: 90bar
